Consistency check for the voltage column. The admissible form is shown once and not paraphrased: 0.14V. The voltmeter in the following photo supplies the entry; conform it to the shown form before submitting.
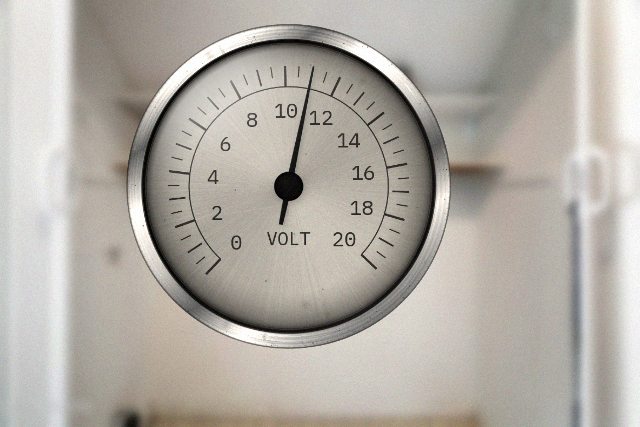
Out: 11V
